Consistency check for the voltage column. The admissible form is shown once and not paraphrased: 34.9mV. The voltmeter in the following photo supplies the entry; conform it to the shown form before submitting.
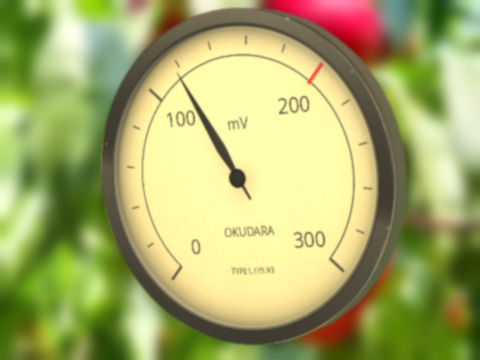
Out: 120mV
